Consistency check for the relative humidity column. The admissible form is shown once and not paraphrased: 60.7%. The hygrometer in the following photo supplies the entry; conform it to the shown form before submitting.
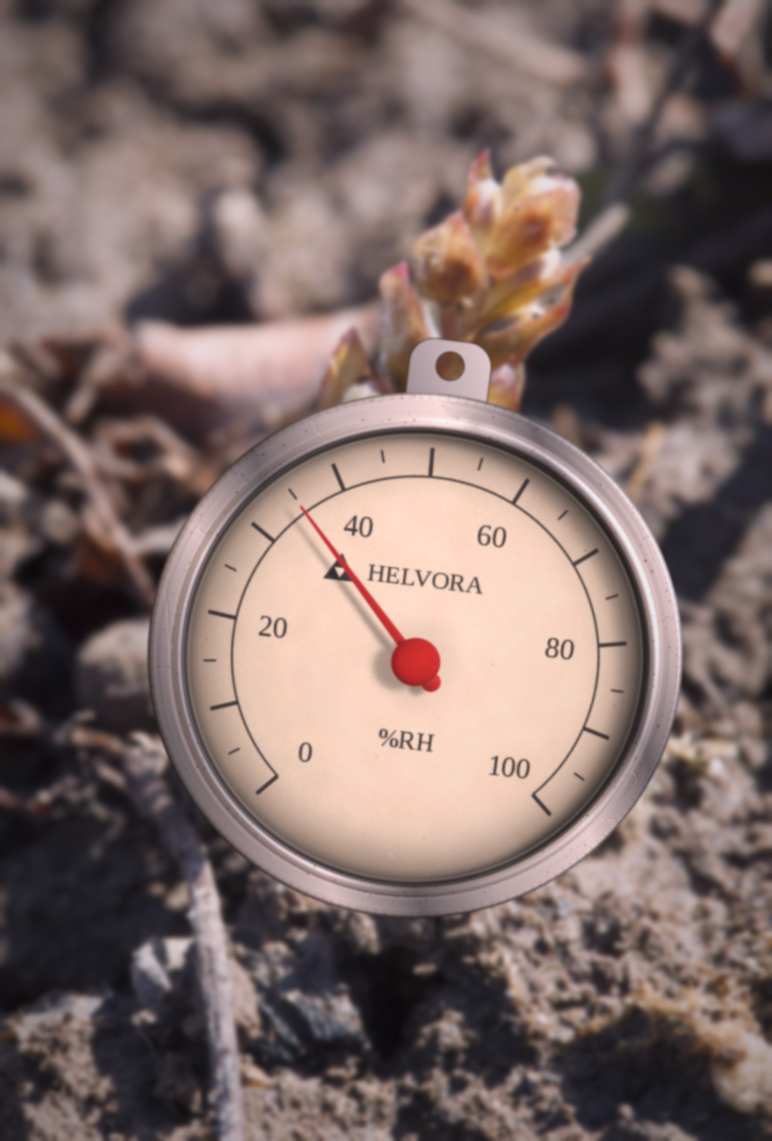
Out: 35%
